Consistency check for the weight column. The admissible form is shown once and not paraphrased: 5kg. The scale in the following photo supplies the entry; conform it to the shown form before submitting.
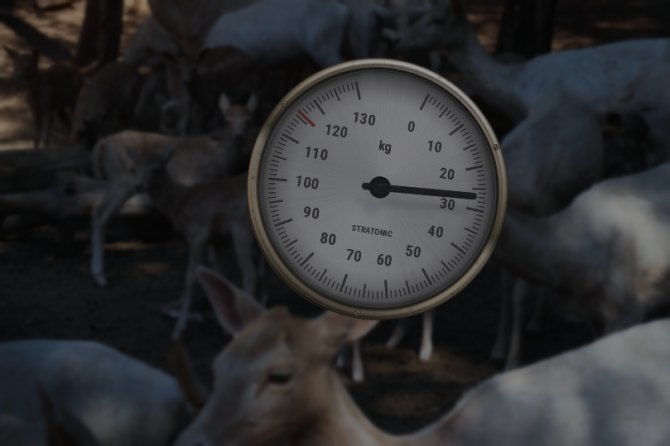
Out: 27kg
